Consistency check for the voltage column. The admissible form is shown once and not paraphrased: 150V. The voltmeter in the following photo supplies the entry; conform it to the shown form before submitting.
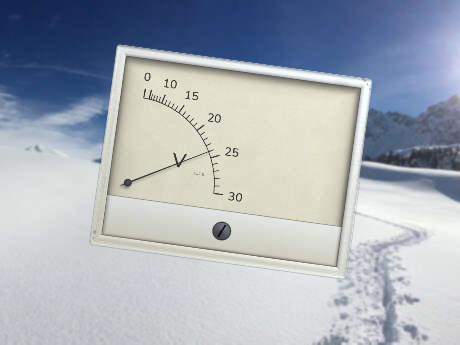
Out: 24V
